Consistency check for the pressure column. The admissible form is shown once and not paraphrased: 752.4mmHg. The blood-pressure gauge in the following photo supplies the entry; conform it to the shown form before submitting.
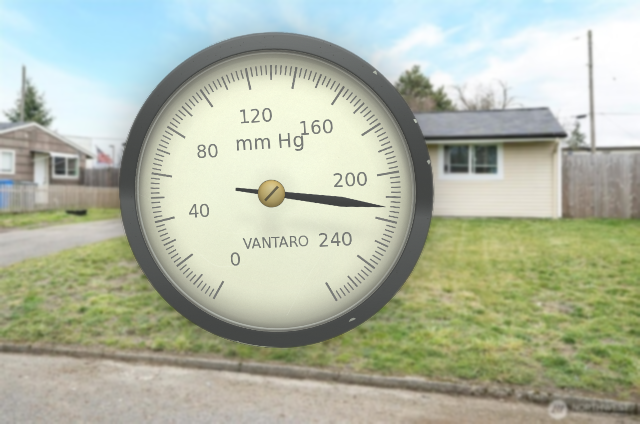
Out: 214mmHg
